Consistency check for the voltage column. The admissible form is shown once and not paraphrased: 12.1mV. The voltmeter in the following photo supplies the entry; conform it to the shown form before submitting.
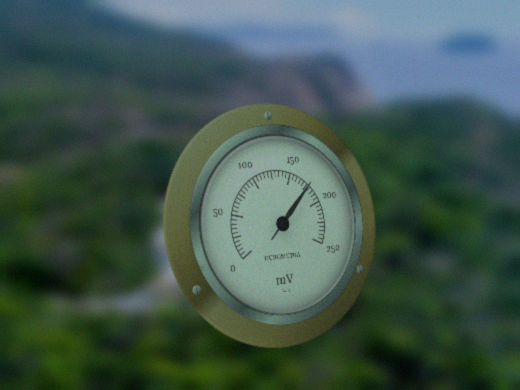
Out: 175mV
